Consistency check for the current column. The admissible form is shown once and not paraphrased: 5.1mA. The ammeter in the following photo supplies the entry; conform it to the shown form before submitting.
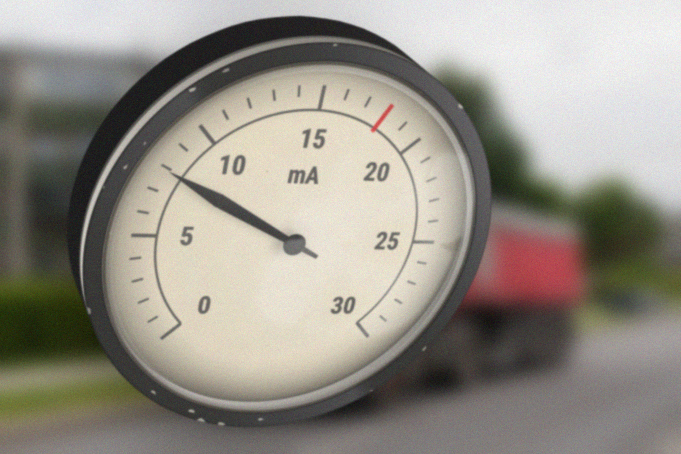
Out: 8mA
